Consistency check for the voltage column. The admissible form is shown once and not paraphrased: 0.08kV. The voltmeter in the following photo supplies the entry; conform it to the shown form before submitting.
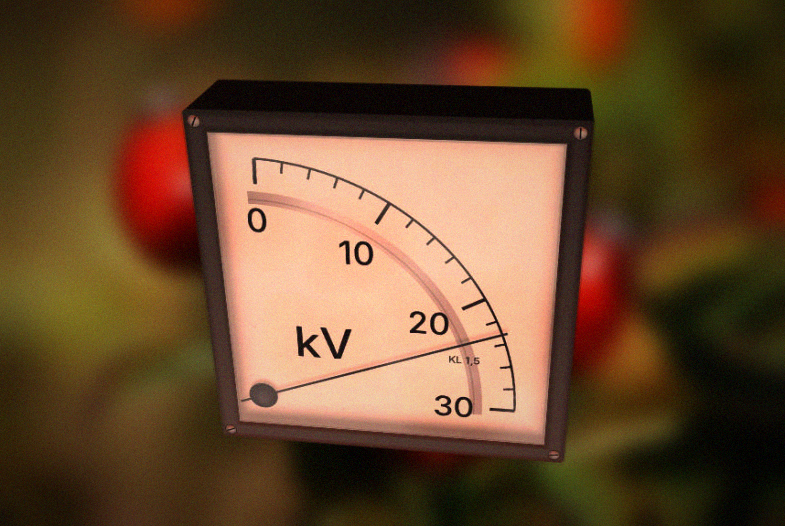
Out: 23kV
